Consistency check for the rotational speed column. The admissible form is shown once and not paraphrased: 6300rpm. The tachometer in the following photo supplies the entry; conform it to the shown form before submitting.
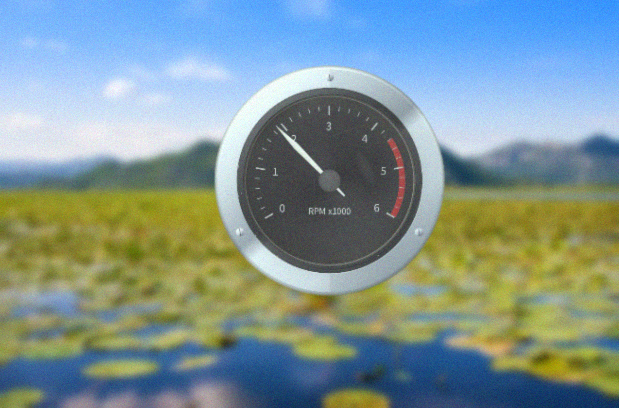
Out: 1900rpm
